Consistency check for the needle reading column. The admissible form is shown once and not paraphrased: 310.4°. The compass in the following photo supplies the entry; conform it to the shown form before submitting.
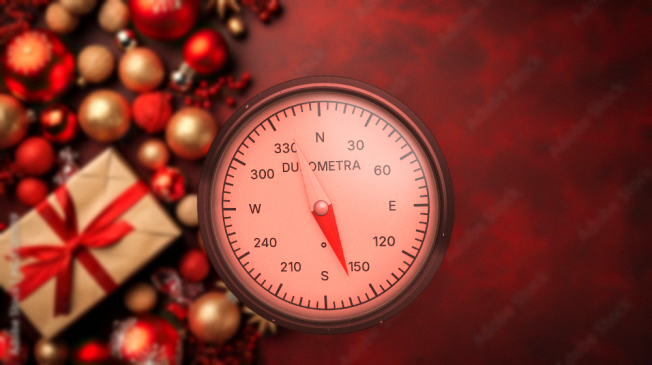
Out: 160°
